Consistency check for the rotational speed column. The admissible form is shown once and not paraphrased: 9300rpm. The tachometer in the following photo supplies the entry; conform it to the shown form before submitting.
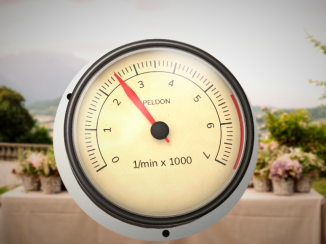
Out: 2500rpm
